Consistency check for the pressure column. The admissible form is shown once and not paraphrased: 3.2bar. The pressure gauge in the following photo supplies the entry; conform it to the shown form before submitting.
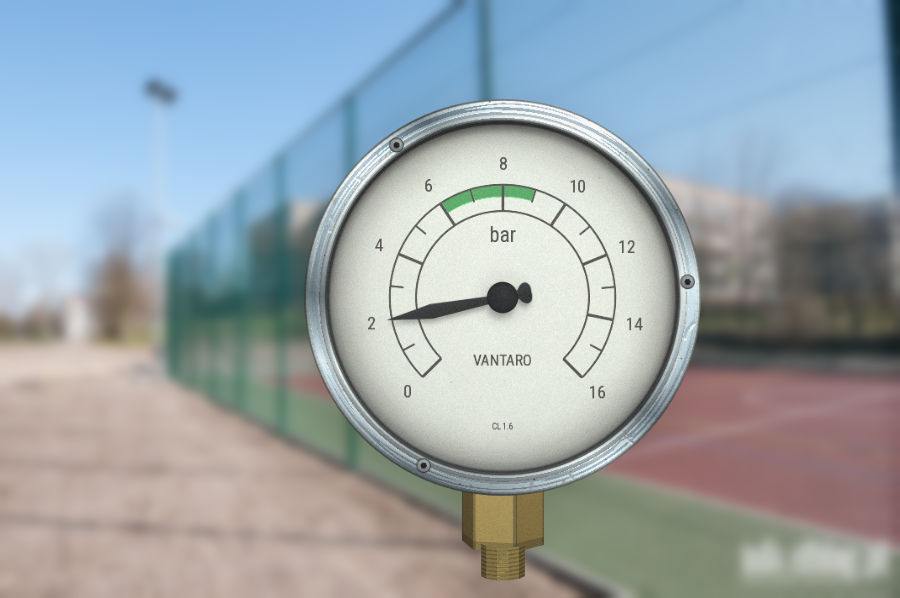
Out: 2bar
